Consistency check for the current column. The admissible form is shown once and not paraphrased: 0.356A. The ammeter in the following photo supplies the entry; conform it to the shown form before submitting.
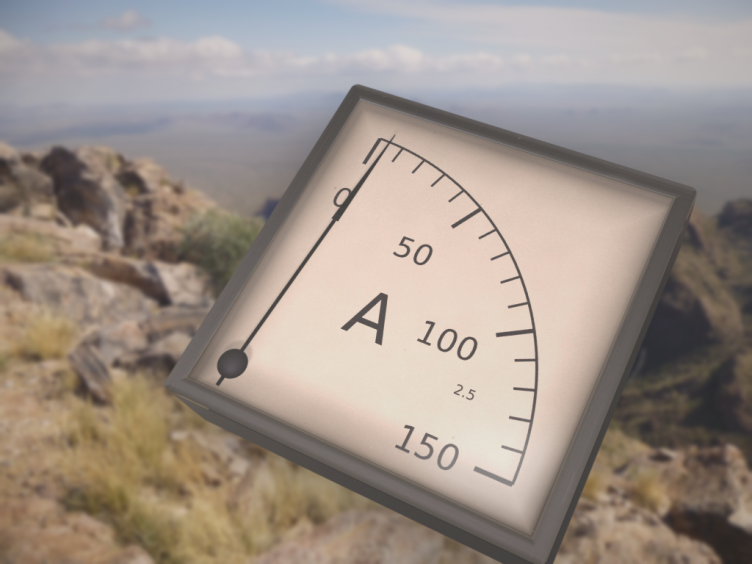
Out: 5A
